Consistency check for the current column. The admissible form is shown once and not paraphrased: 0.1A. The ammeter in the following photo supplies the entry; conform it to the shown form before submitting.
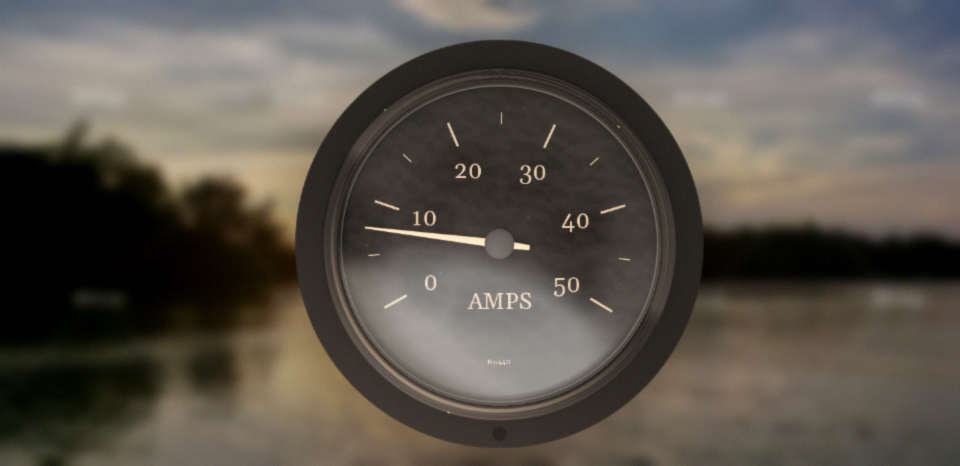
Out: 7.5A
